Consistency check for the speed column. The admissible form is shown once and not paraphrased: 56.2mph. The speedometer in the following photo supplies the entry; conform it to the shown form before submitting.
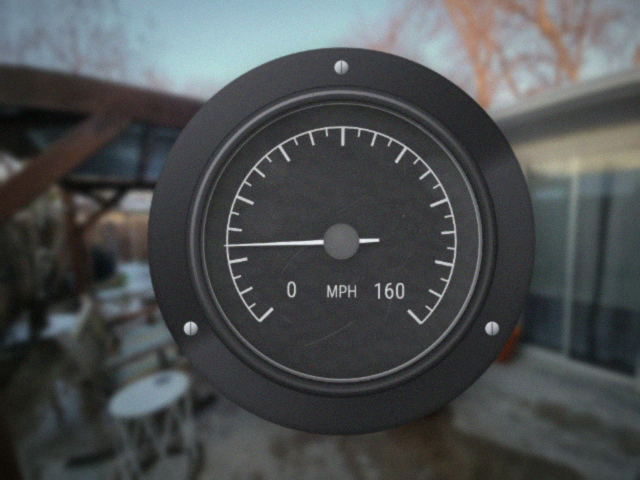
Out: 25mph
